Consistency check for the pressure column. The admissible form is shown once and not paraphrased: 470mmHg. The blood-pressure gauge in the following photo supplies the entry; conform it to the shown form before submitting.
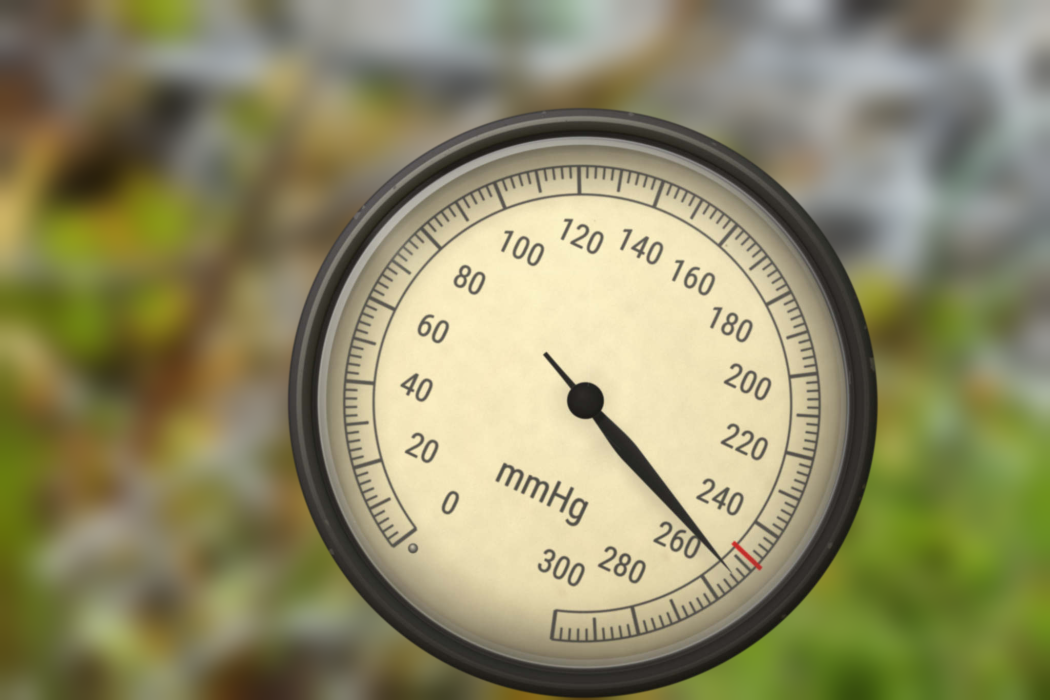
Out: 254mmHg
